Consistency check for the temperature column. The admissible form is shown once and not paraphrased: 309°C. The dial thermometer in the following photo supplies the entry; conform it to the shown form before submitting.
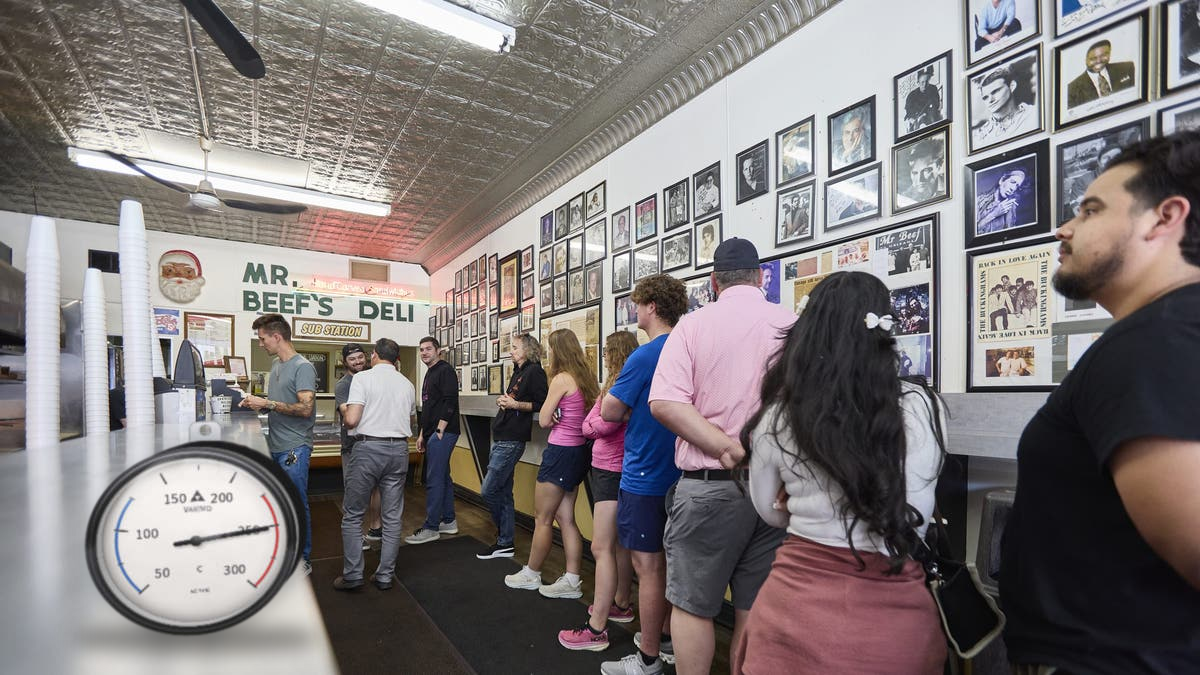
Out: 250°C
